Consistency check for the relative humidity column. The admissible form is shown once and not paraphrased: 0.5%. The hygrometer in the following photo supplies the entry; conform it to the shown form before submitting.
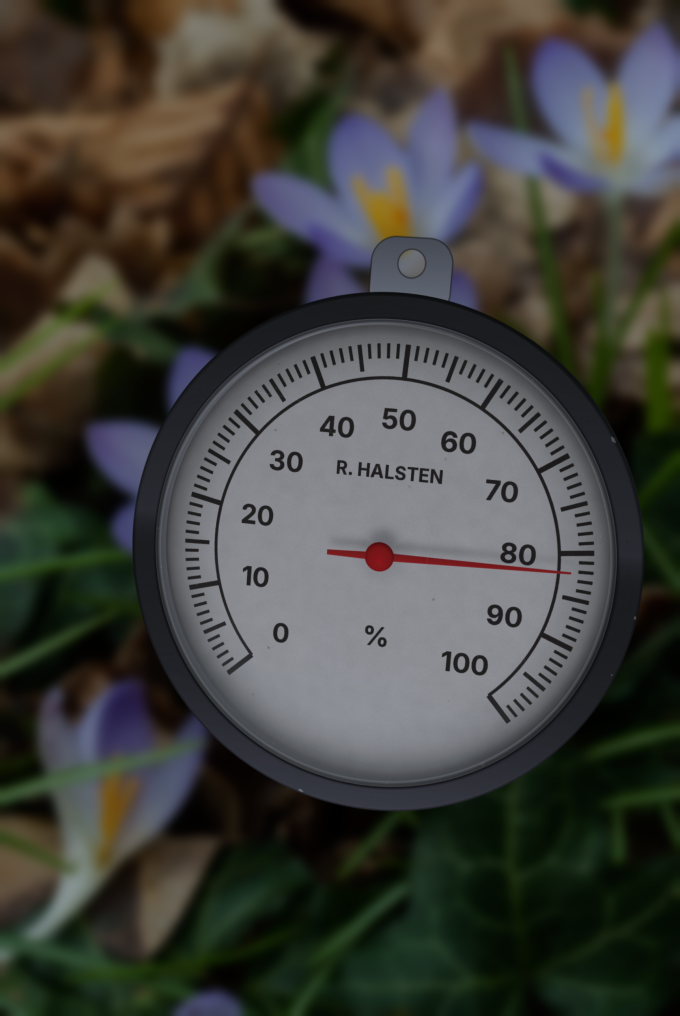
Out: 82%
